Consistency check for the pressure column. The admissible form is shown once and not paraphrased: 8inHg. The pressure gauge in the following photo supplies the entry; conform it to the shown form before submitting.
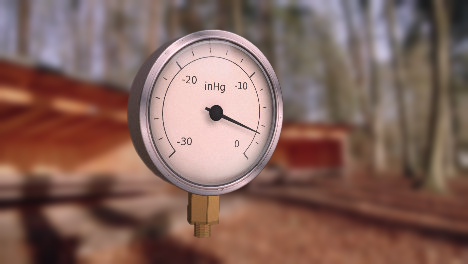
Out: -3inHg
